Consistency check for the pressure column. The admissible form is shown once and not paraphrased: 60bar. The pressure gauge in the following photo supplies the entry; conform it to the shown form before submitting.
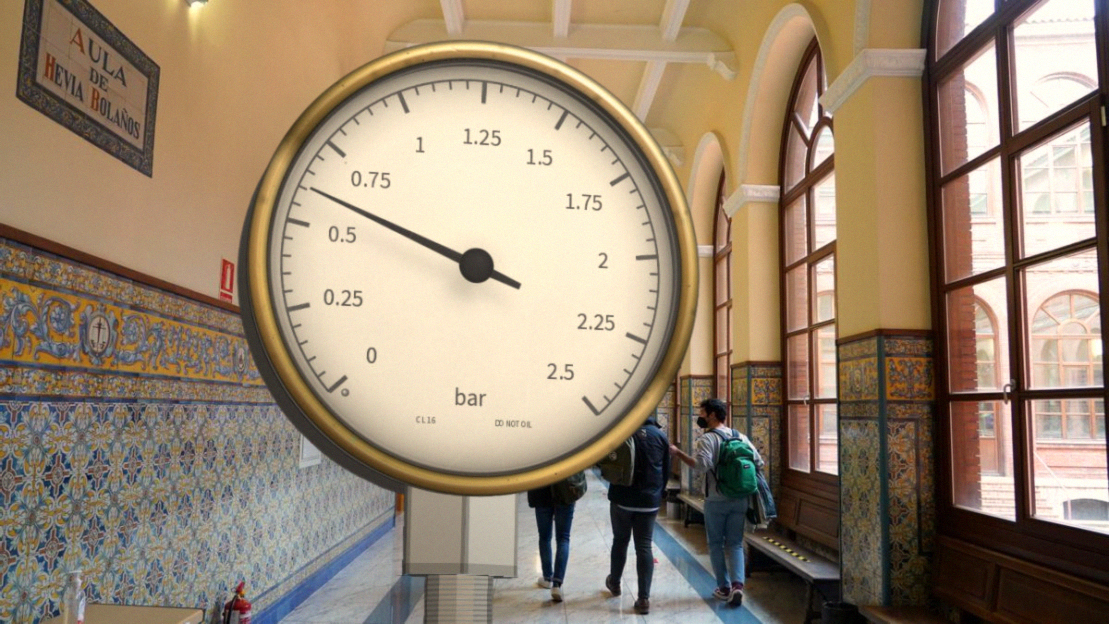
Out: 0.6bar
